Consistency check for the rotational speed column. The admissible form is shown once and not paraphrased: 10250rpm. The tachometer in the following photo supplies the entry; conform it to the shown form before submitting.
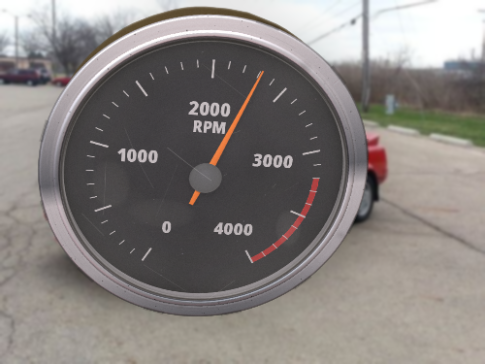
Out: 2300rpm
